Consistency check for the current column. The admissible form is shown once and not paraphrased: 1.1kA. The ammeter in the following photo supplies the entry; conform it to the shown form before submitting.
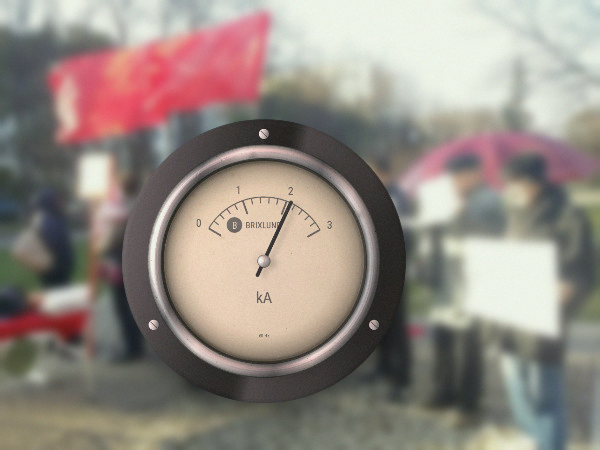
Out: 2.1kA
